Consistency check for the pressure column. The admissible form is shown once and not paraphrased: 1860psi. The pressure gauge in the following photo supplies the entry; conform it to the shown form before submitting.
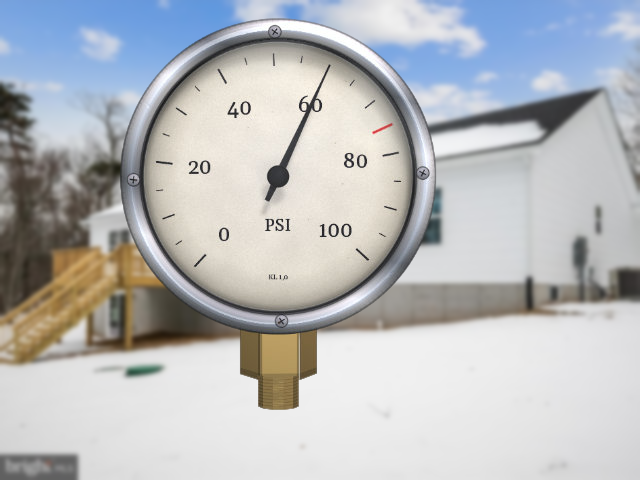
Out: 60psi
